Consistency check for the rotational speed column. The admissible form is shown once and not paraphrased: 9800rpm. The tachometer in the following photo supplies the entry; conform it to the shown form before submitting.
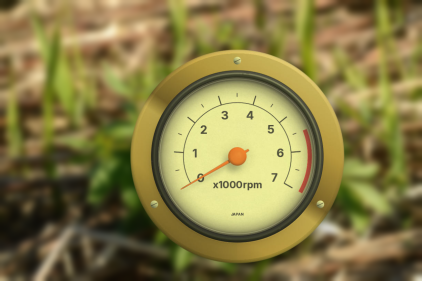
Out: 0rpm
